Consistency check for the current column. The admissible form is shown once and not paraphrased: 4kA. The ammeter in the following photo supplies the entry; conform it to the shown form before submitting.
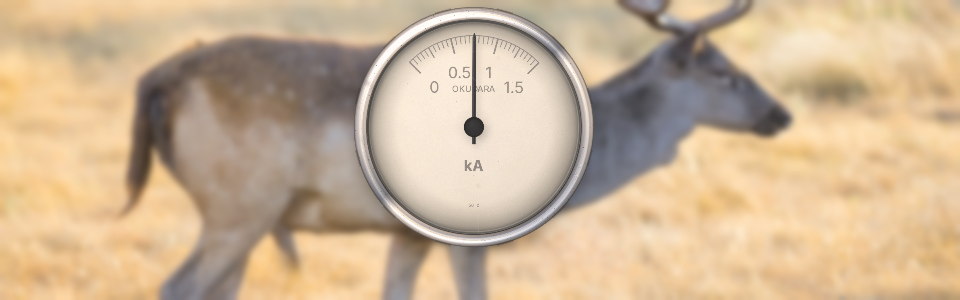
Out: 0.75kA
